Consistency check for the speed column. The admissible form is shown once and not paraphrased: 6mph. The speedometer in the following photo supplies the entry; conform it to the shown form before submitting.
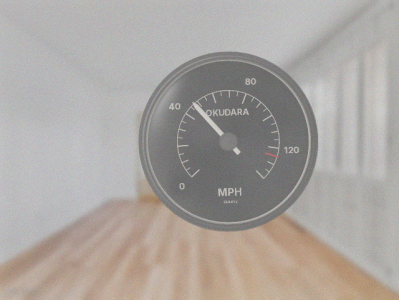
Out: 47.5mph
